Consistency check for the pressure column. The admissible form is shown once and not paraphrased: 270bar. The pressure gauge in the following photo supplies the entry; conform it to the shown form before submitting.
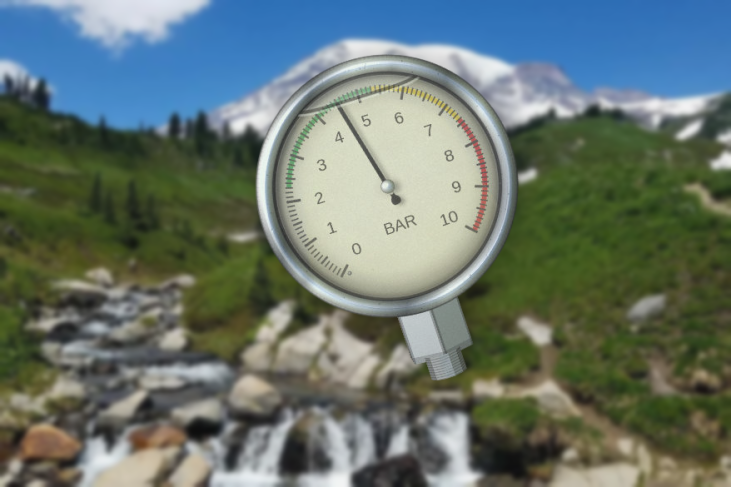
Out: 4.5bar
